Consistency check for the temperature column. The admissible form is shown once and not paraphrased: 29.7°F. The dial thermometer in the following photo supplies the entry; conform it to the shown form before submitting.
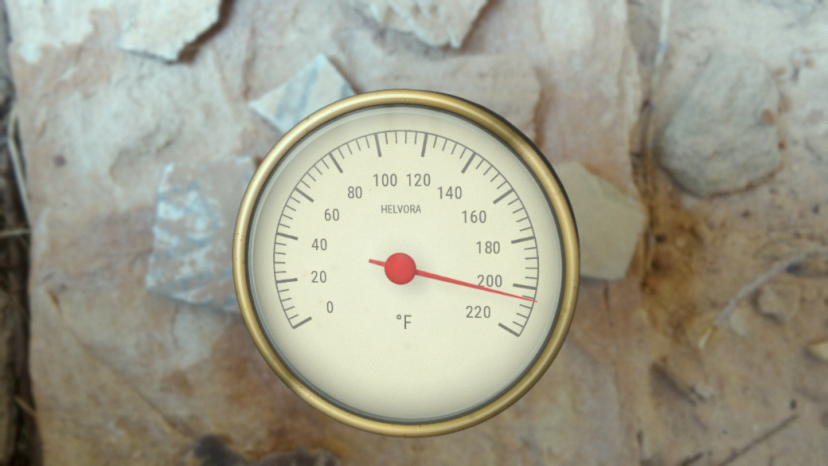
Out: 204°F
